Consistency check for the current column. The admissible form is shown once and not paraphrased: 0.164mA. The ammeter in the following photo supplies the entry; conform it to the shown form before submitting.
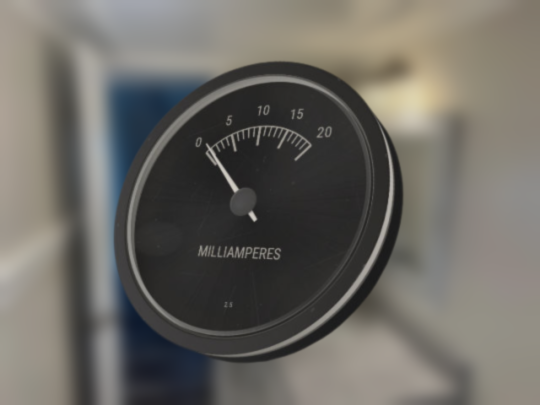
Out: 1mA
